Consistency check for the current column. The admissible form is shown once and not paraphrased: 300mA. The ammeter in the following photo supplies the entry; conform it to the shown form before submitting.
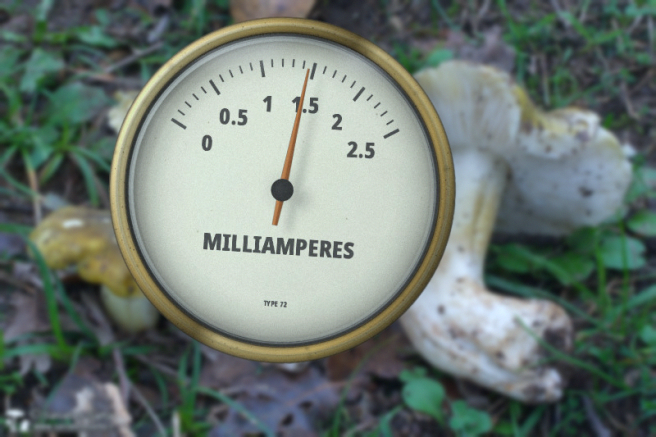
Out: 1.45mA
